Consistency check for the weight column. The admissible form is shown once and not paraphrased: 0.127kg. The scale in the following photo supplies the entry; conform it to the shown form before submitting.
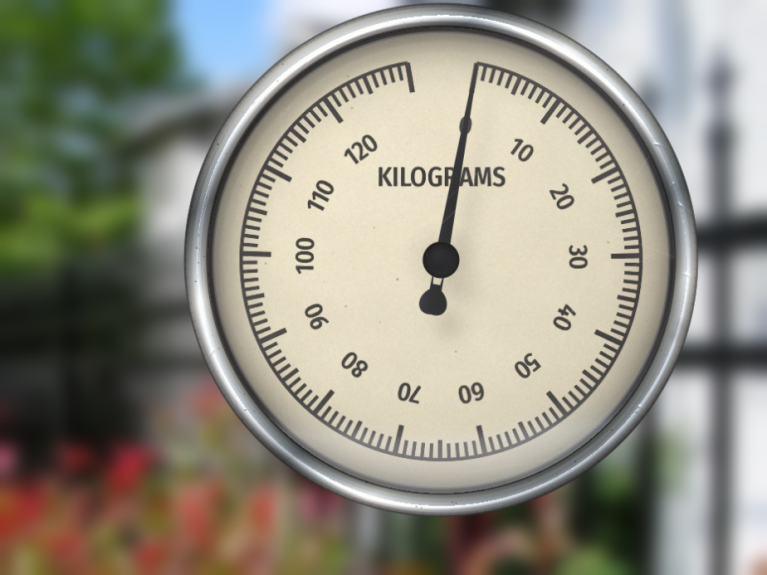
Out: 0kg
